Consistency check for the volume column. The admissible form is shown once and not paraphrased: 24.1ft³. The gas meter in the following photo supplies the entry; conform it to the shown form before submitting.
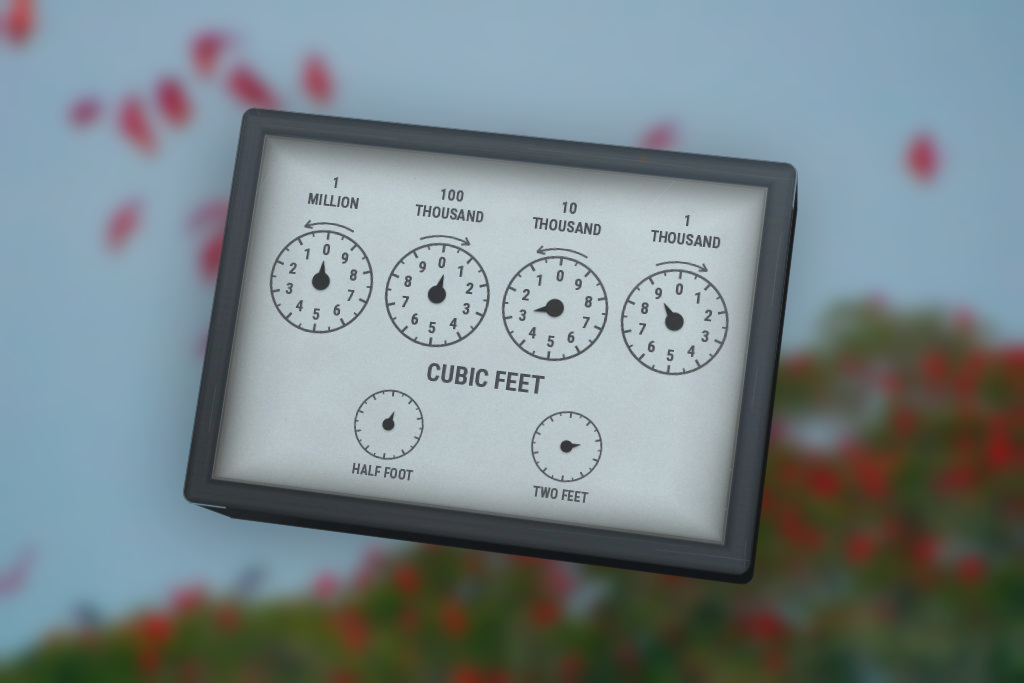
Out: 2900ft³
